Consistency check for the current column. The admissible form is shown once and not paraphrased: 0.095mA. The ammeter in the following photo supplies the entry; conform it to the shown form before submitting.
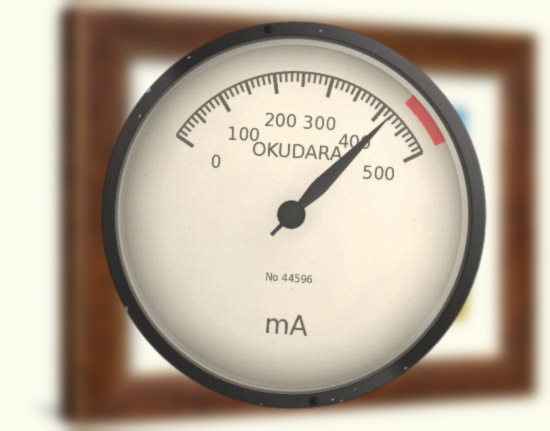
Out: 420mA
